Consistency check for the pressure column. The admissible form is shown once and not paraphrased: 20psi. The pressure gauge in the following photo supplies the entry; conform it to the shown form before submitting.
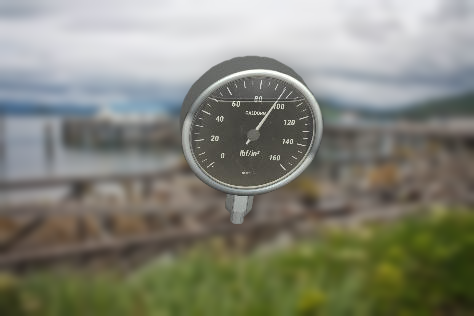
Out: 95psi
